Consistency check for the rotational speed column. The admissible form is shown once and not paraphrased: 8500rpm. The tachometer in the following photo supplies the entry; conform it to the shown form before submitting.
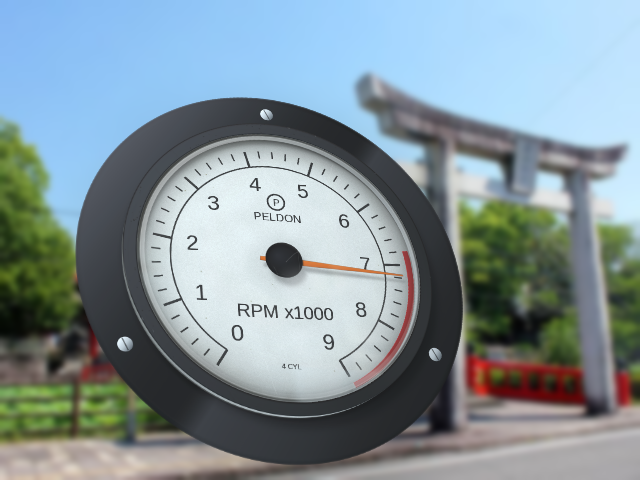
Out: 7200rpm
